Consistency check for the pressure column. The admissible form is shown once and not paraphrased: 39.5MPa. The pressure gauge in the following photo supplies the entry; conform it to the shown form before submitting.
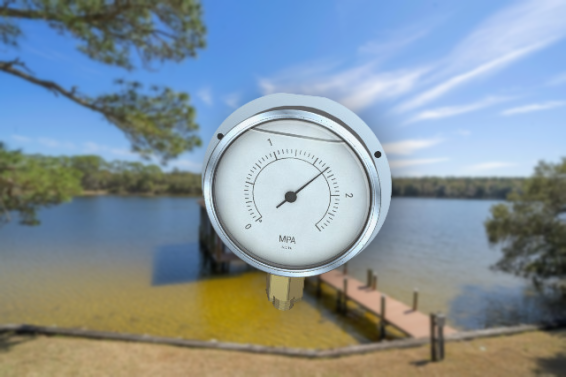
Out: 1.65MPa
